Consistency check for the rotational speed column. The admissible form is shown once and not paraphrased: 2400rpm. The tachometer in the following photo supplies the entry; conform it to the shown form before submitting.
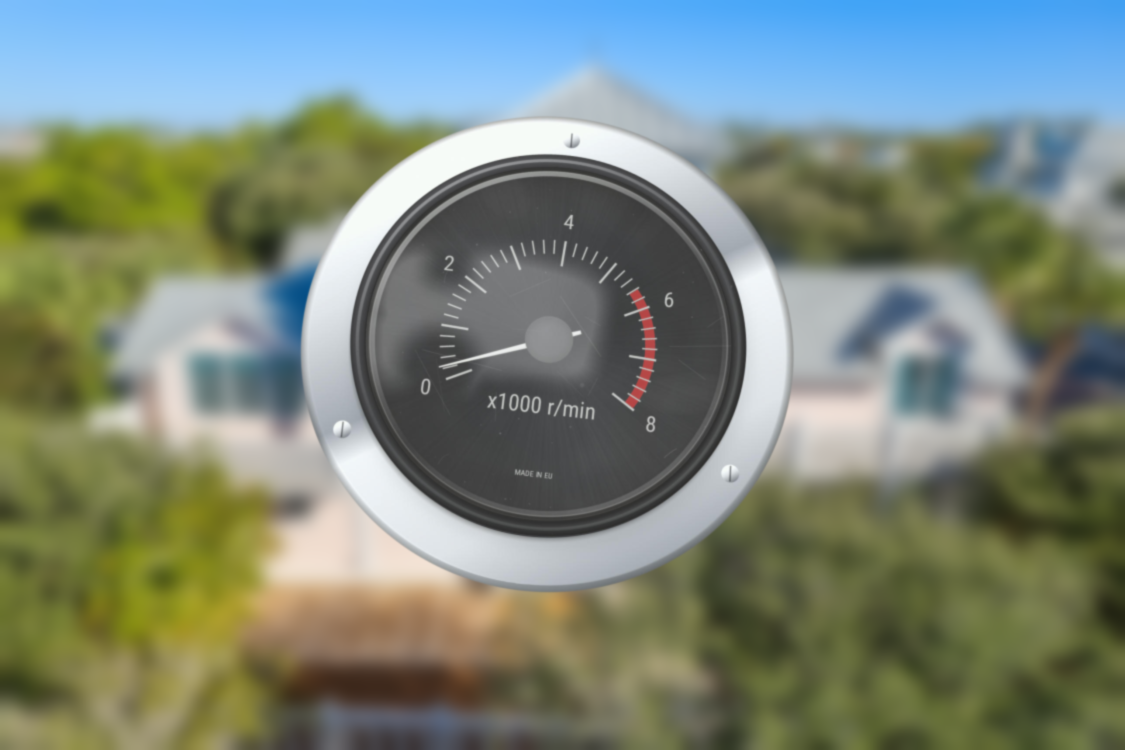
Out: 200rpm
